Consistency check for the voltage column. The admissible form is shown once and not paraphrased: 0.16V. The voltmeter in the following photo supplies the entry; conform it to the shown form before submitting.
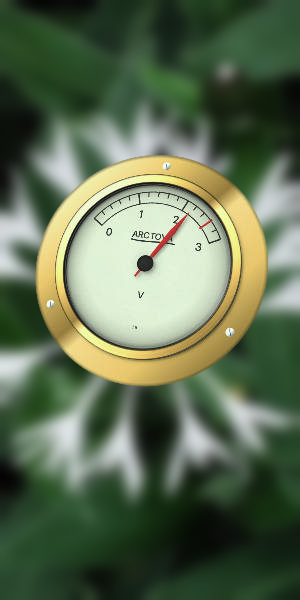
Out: 2.2V
